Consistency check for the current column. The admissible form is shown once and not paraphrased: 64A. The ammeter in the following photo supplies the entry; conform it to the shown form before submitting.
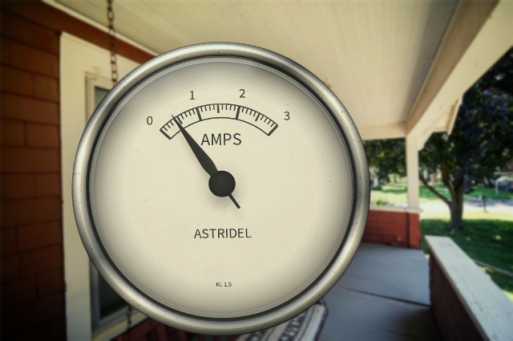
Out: 0.4A
